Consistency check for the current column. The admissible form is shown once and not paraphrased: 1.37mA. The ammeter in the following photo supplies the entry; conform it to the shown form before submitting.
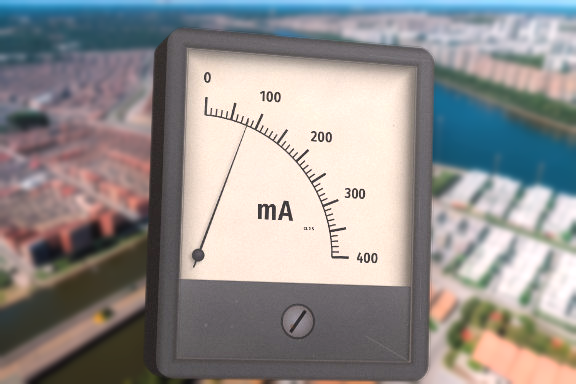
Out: 80mA
